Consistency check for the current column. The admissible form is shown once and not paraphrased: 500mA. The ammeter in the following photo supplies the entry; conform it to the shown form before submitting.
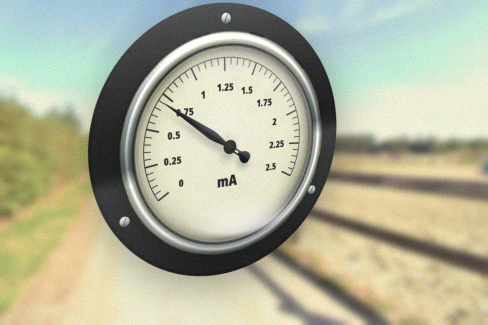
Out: 0.7mA
